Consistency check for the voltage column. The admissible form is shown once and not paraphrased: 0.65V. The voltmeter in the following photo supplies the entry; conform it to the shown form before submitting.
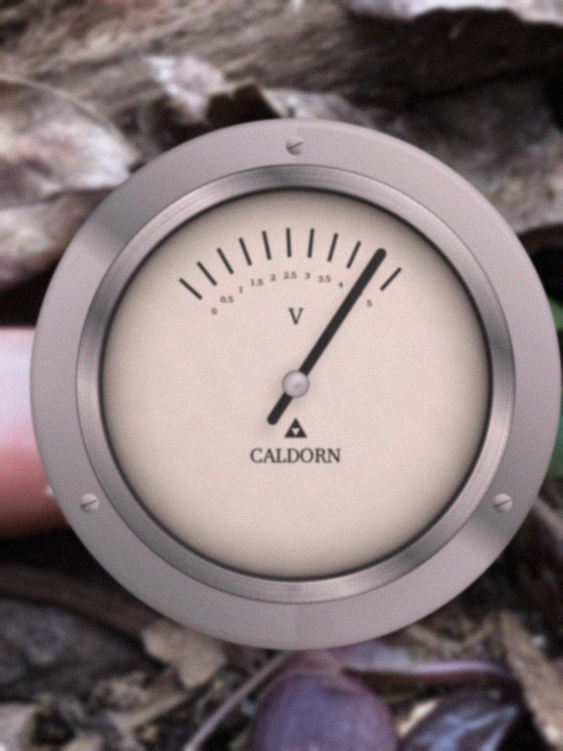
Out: 4.5V
